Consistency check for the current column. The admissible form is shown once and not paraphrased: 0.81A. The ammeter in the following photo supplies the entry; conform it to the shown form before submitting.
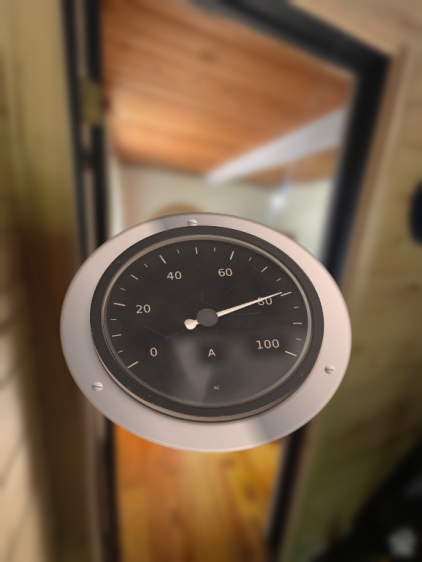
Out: 80A
